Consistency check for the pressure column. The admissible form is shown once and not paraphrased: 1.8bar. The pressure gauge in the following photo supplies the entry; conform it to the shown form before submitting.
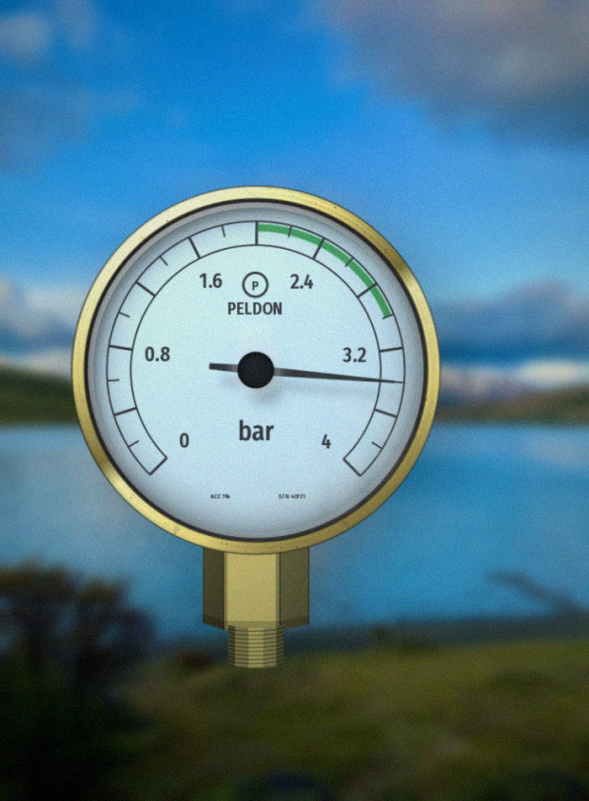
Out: 3.4bar
